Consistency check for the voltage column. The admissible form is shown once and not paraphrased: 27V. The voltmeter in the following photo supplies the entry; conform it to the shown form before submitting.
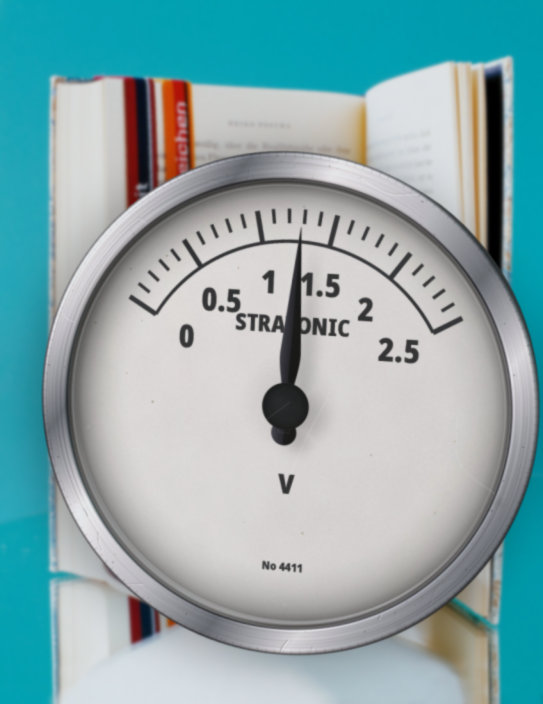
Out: 1.3V
